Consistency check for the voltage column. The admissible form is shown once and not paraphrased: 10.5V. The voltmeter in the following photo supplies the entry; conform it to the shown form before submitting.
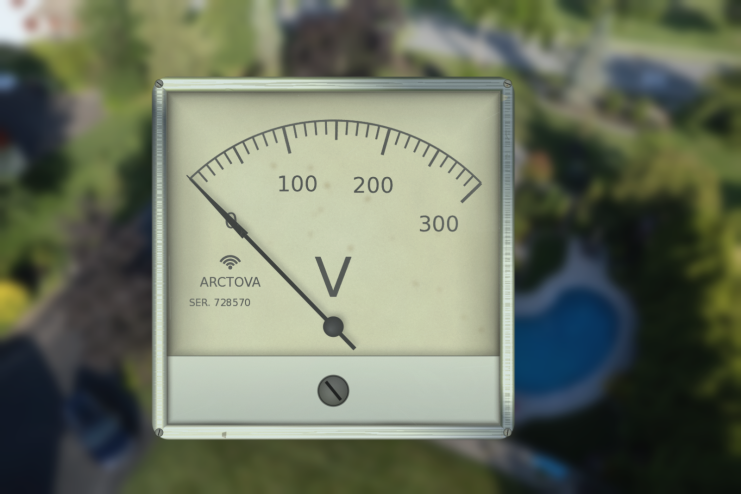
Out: 0V
